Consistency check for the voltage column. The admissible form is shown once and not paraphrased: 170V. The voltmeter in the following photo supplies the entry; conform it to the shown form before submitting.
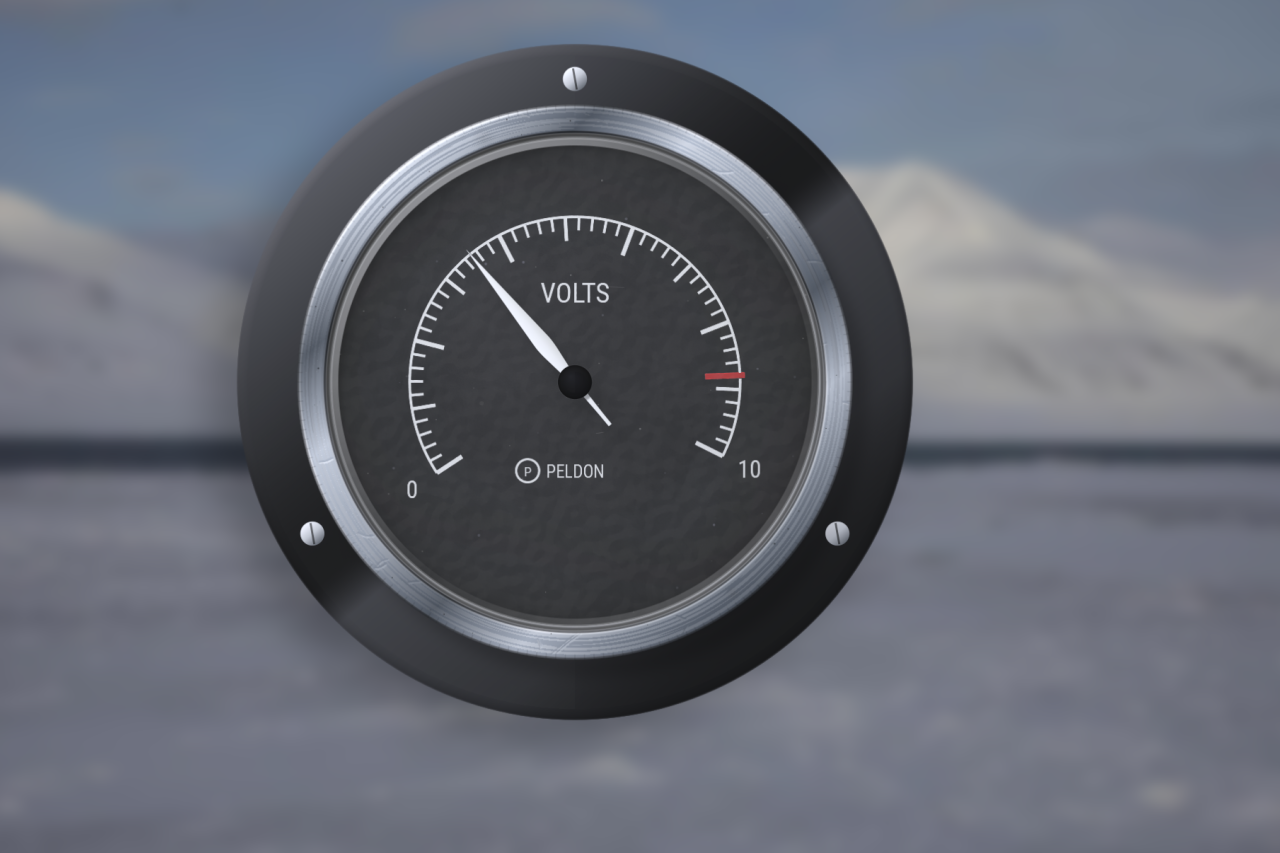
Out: 3.5V
